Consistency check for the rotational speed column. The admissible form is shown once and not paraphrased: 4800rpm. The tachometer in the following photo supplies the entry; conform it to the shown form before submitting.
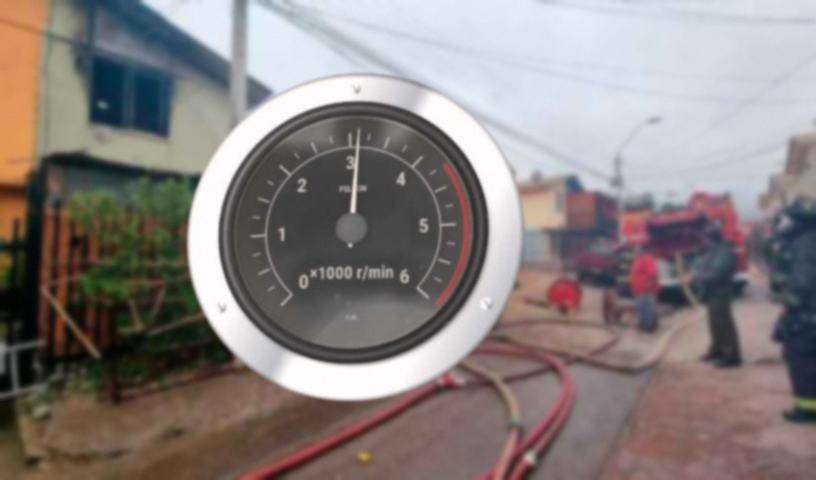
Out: 3125rpm
